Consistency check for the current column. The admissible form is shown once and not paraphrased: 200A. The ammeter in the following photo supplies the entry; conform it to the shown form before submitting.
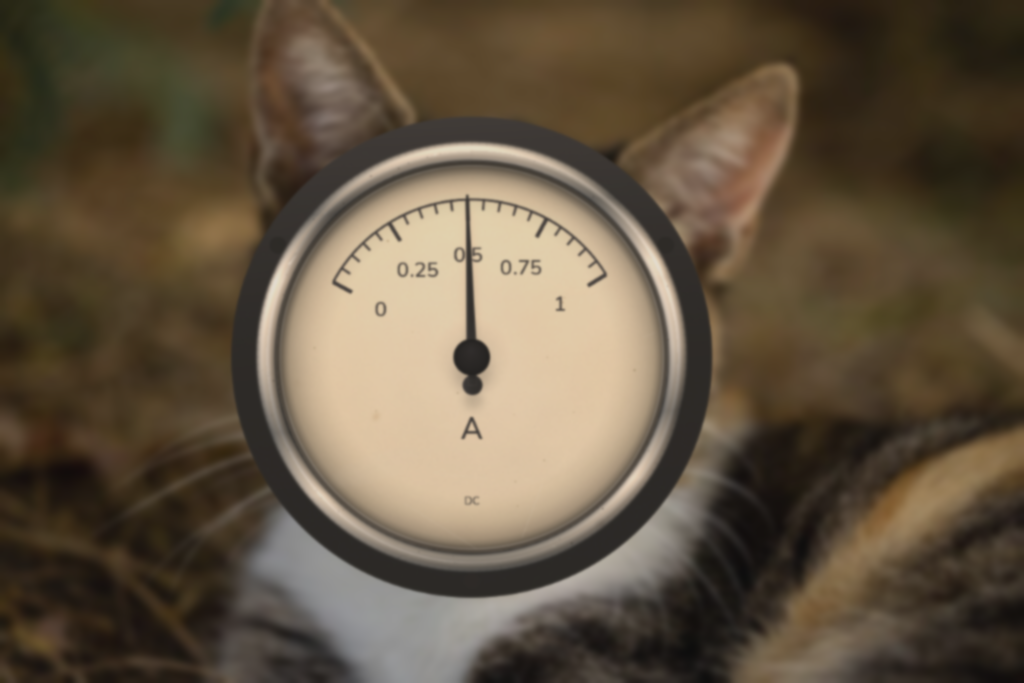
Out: 0.5A
